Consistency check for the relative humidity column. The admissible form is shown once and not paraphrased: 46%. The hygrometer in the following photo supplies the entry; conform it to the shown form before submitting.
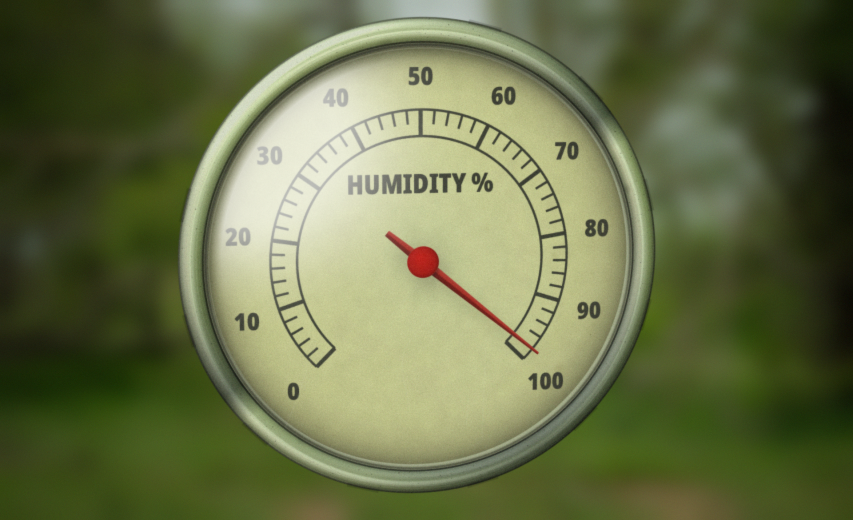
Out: 98%
